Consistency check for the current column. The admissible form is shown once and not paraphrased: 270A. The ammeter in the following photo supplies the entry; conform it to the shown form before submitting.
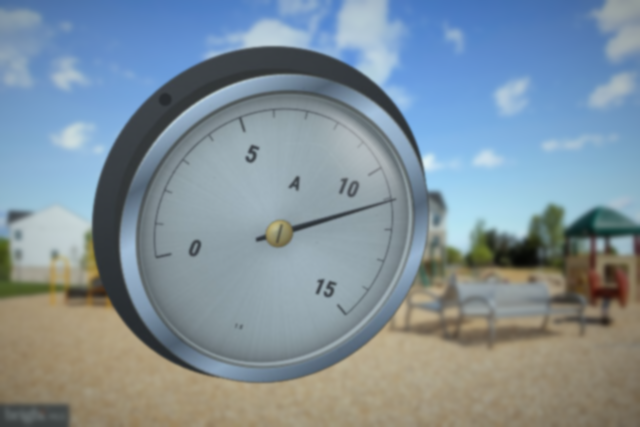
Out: 11A
